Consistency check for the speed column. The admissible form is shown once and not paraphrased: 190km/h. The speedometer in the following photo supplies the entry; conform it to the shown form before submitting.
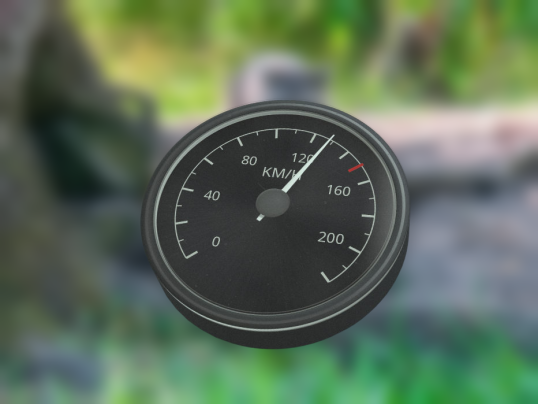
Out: 130km/h
